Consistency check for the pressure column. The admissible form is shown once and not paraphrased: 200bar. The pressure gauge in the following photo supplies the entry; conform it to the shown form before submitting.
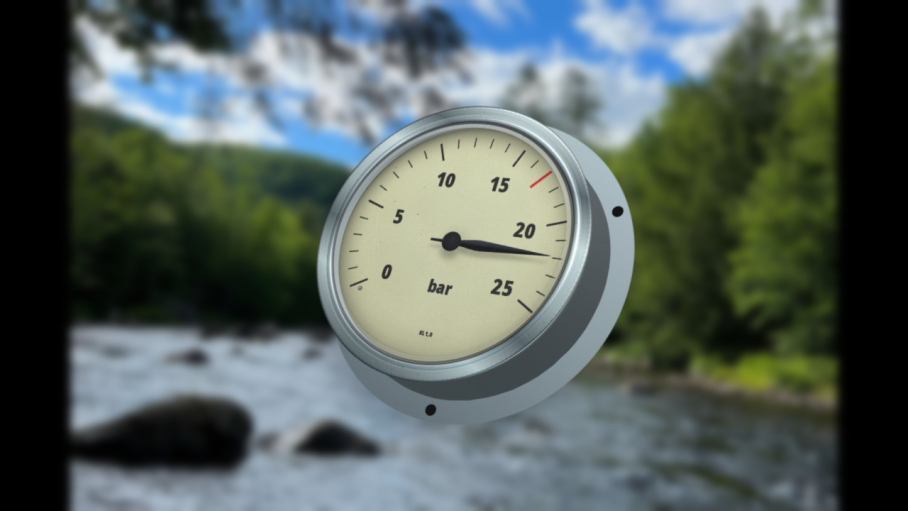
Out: 22bar
